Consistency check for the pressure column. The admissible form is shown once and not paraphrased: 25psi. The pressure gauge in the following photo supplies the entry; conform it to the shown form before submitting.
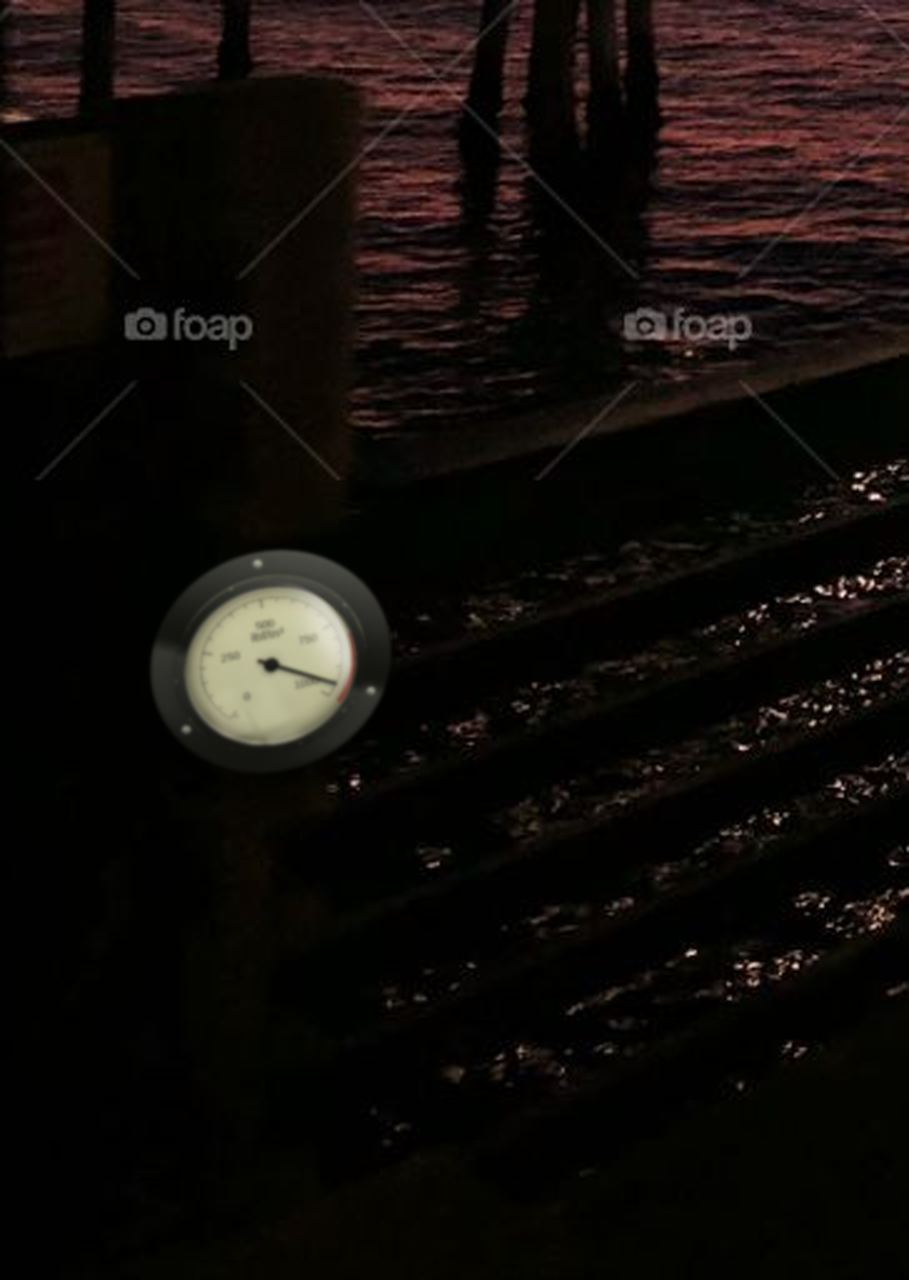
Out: 950psi
